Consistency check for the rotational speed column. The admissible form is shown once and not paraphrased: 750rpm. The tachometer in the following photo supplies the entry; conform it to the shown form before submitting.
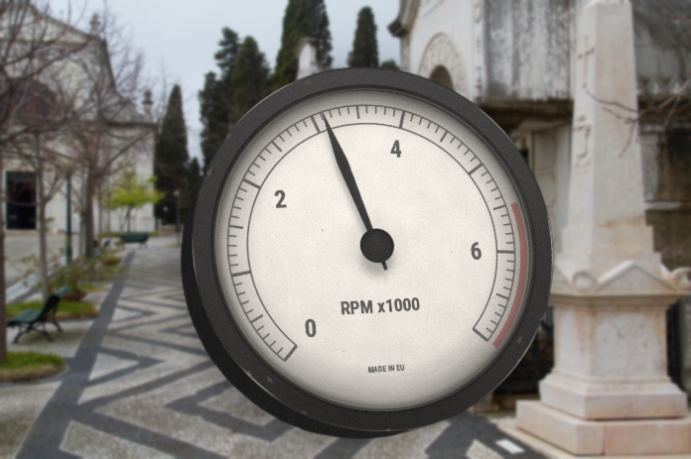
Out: 3100rpm
